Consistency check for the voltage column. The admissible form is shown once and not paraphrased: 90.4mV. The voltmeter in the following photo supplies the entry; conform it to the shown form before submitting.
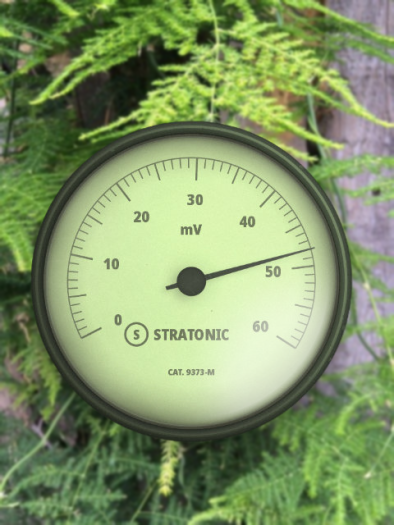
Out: 48mV
